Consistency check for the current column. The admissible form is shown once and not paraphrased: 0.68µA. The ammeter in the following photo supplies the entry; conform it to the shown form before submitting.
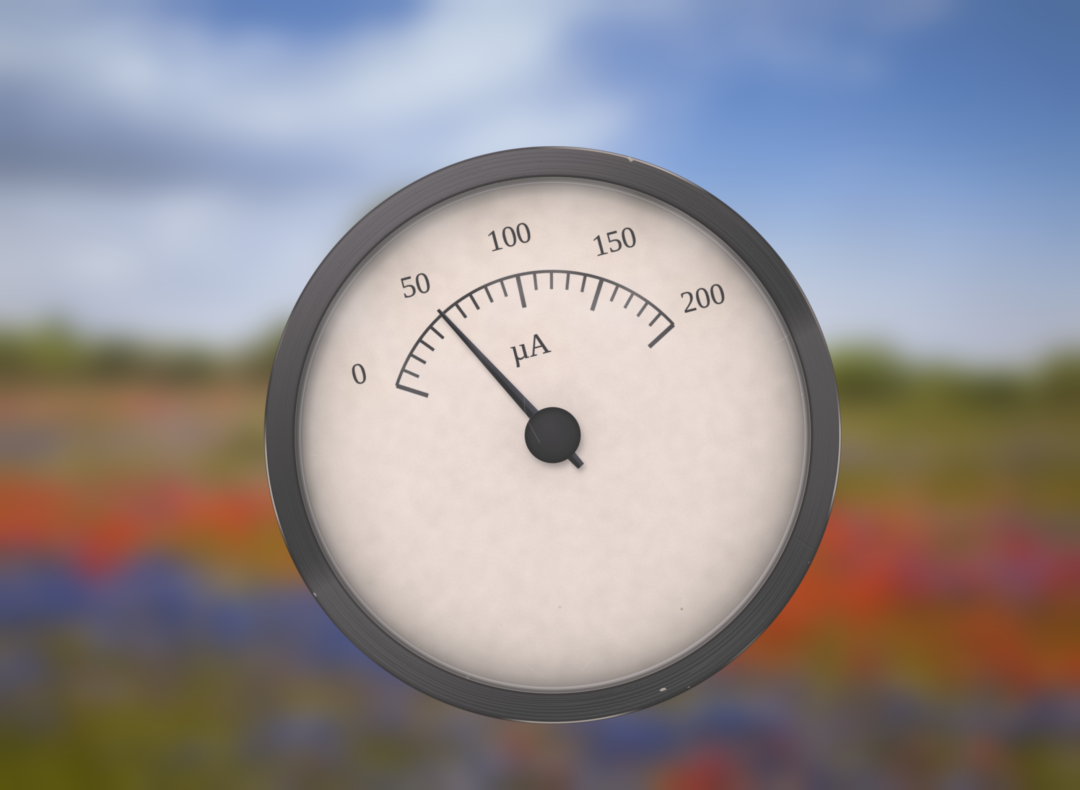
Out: 50µA
